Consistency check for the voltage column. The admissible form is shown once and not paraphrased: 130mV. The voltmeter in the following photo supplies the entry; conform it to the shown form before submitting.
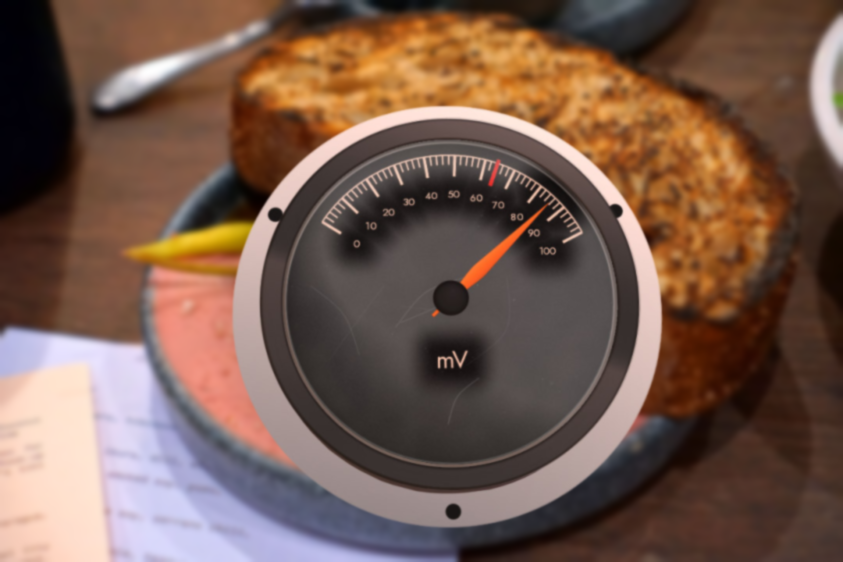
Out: 86mV
